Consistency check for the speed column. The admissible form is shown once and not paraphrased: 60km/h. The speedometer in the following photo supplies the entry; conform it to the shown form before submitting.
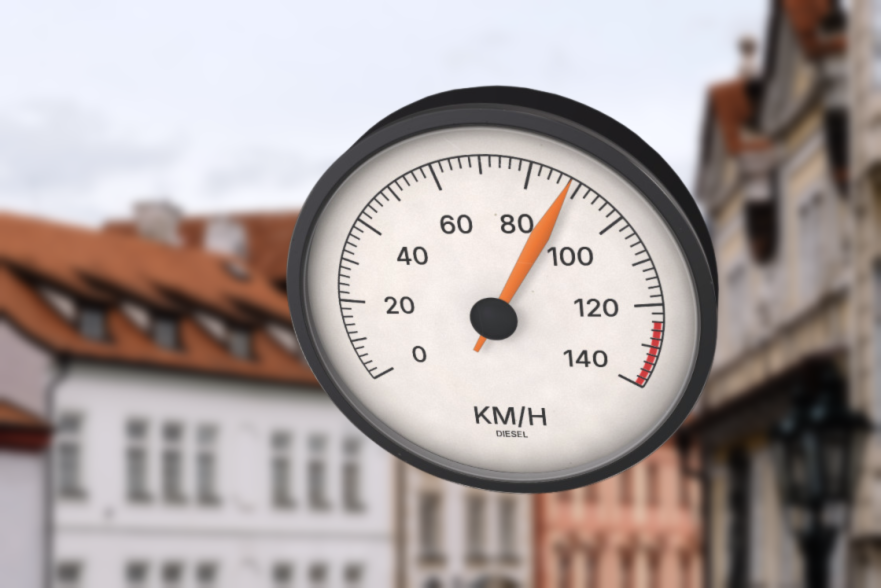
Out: 88km/h
